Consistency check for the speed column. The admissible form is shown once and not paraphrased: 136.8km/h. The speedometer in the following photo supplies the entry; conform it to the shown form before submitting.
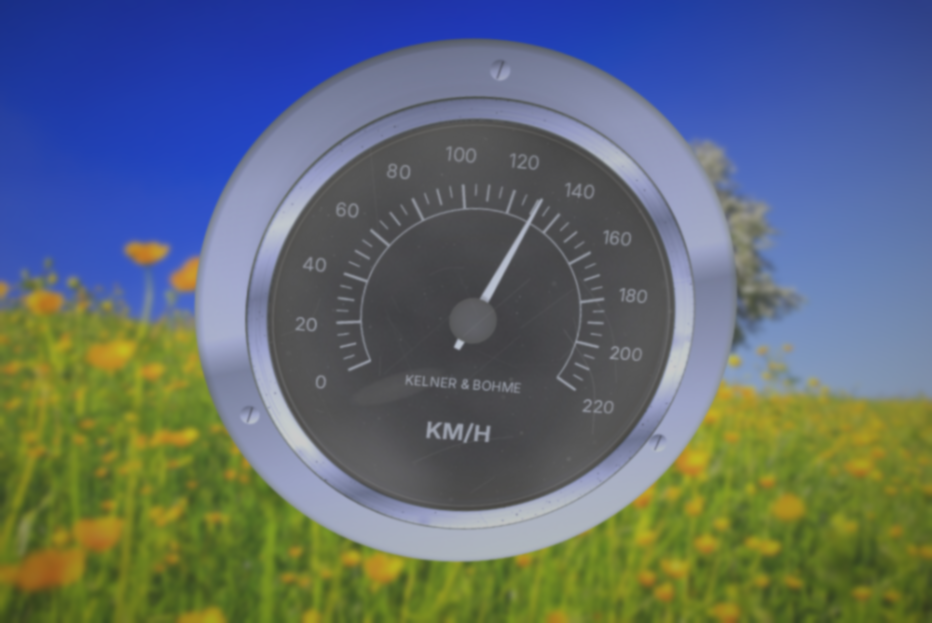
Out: 130km/h
